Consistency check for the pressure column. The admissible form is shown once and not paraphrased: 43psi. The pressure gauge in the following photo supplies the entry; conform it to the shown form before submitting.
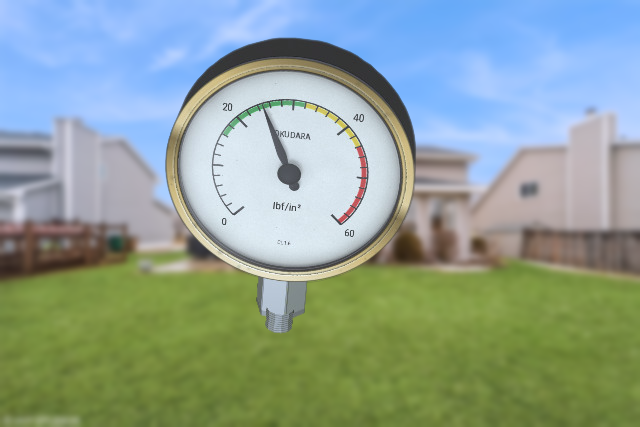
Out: 25psi
